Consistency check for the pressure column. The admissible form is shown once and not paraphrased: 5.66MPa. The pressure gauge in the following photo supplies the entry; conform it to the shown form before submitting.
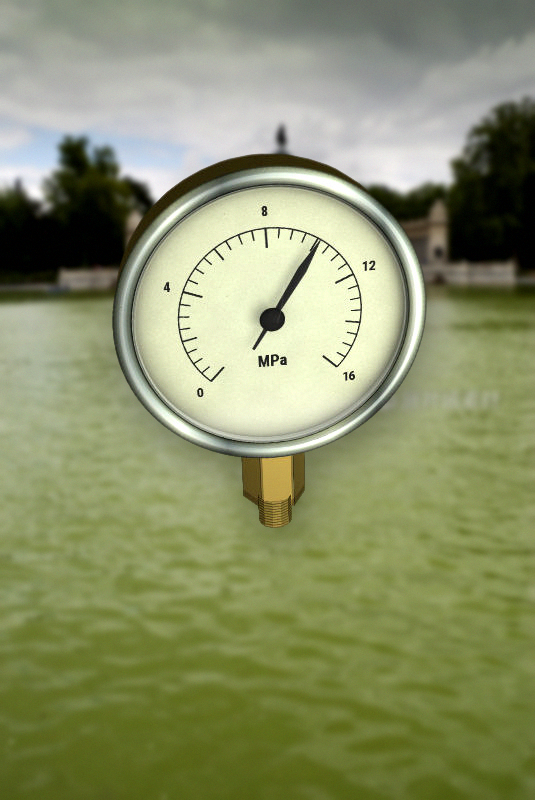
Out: 10MPa
